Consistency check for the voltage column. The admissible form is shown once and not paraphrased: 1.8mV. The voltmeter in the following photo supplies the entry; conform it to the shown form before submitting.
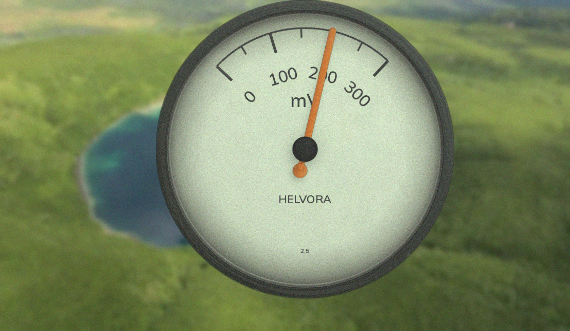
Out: 200mV
